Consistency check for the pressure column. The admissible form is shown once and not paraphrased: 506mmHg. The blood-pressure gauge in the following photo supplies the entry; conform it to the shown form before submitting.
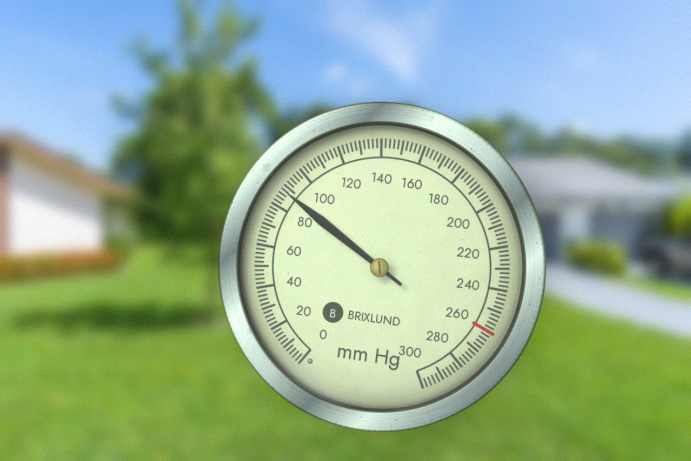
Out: 88mmHg
